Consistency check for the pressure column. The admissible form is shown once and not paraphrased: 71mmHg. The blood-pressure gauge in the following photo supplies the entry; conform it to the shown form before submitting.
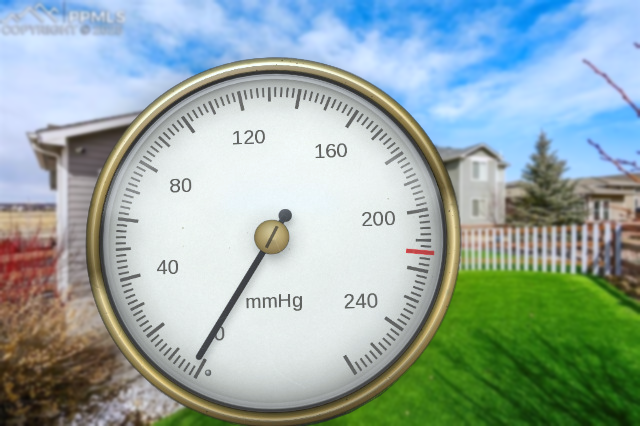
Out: 2mmHg
